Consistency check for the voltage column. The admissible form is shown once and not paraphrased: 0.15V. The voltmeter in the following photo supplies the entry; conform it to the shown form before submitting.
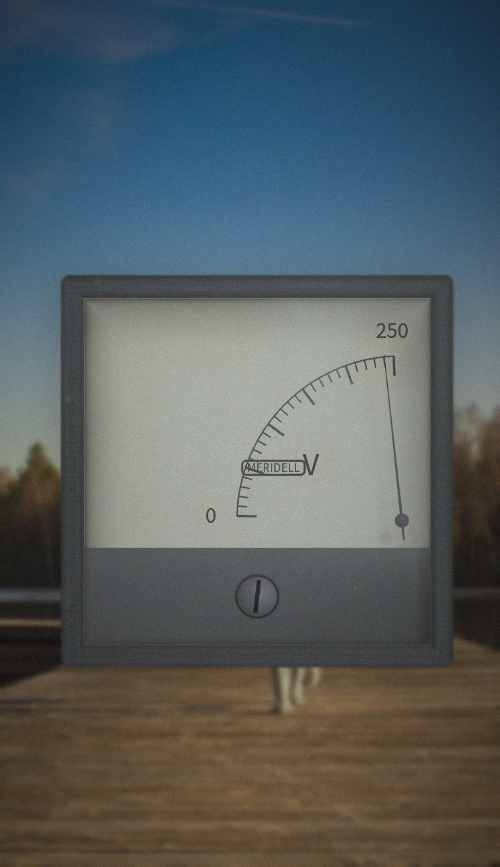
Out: 240V
